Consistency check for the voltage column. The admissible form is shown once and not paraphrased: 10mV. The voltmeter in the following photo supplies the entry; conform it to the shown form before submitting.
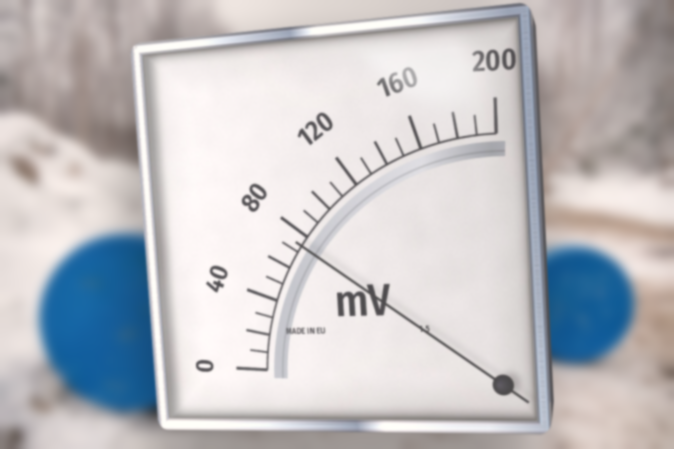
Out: 75mV
